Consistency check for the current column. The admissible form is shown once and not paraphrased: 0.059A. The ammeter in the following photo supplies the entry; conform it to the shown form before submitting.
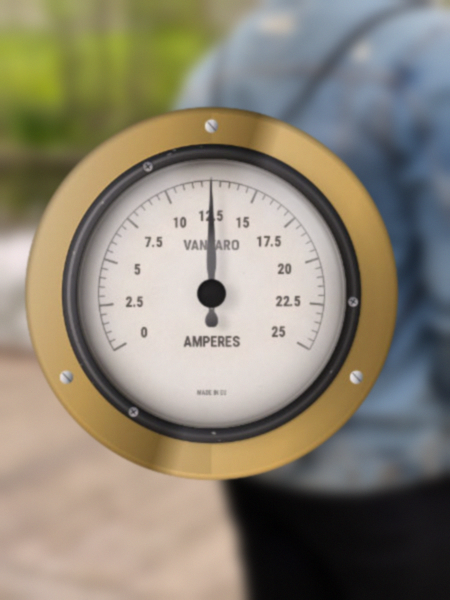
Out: 12.5A
